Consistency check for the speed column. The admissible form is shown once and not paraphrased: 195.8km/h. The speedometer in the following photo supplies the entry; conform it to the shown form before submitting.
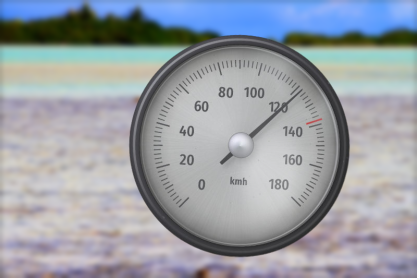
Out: 122km/h
